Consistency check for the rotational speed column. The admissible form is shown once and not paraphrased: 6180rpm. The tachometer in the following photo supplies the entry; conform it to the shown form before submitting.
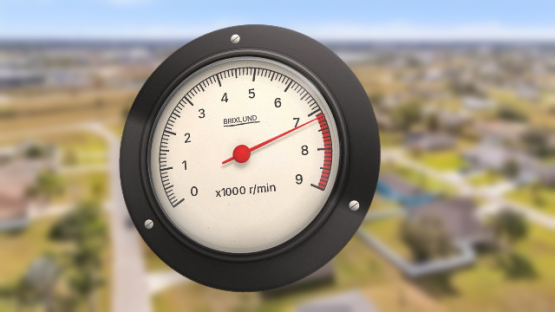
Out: 7200rpm
